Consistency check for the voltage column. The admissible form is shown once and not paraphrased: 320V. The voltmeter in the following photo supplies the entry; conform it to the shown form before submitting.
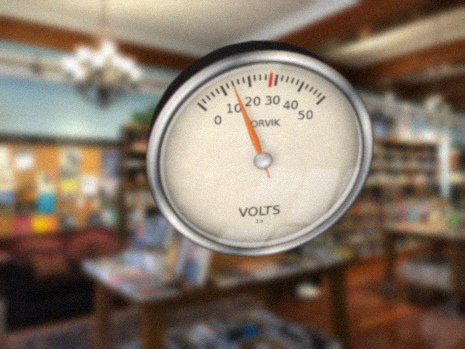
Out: 14V
